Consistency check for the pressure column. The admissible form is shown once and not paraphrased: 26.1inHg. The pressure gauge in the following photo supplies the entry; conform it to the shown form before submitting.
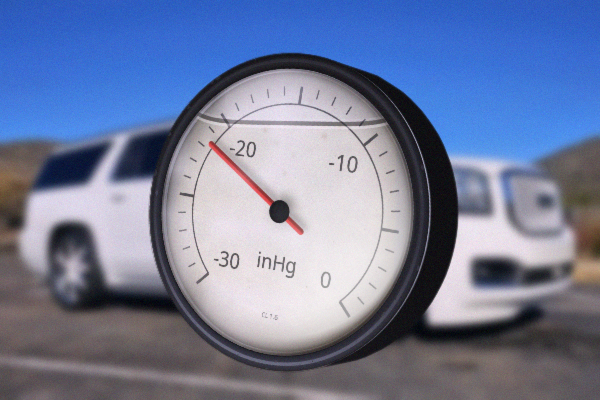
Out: -21.5inHg
